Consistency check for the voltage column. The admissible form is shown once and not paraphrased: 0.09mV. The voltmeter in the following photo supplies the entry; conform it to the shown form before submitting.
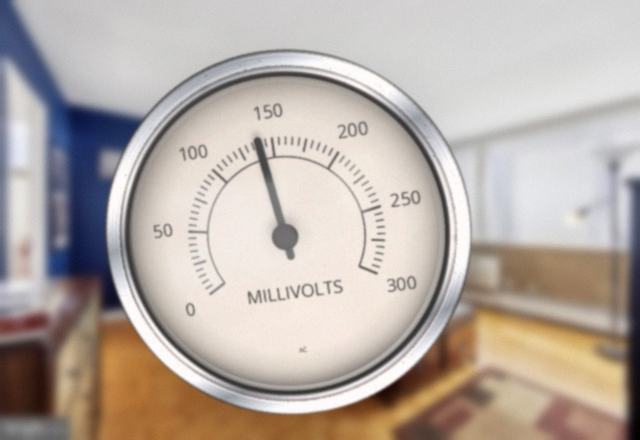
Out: 140mV
